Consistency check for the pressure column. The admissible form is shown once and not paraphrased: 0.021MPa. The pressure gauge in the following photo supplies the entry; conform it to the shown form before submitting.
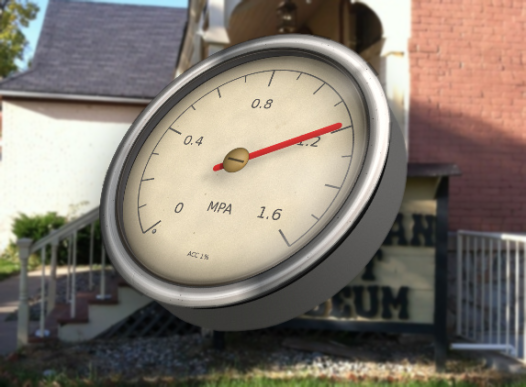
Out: 1.2MPa
